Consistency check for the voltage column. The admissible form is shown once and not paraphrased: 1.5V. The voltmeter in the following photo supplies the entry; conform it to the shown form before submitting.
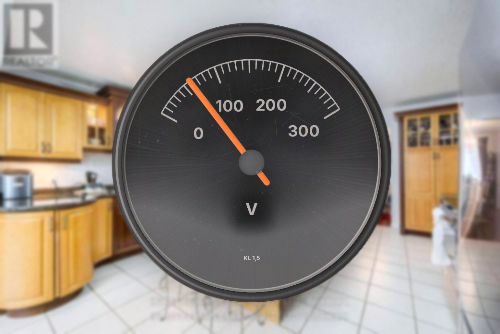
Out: 60V
